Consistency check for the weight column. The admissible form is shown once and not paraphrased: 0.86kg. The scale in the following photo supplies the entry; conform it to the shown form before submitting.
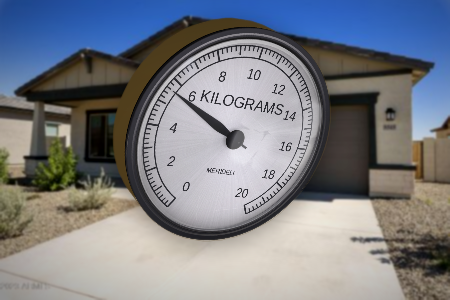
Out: 5.6kg
